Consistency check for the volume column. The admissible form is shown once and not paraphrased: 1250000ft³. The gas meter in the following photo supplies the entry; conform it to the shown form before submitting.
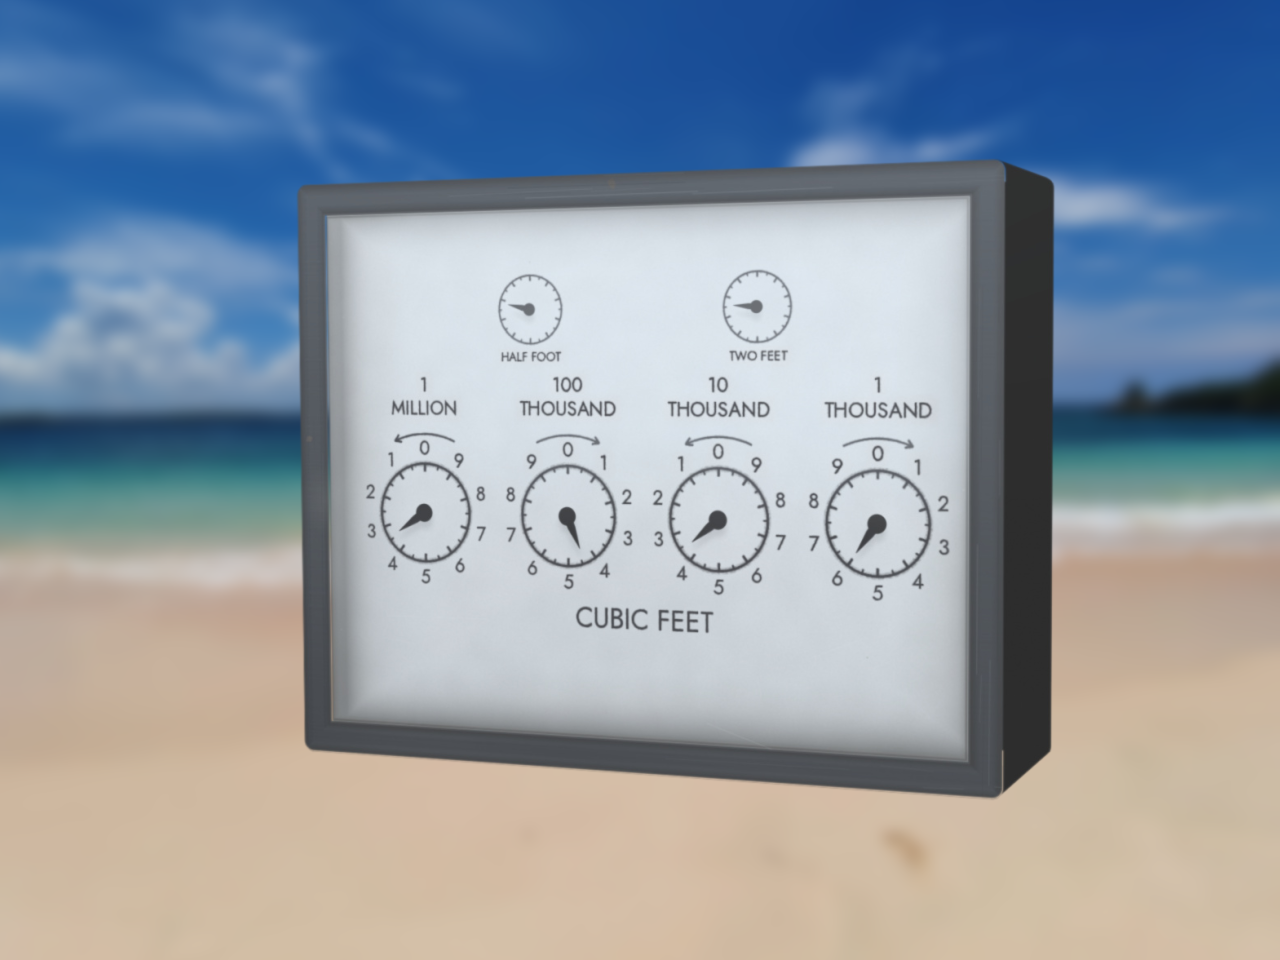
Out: 343600ft³
